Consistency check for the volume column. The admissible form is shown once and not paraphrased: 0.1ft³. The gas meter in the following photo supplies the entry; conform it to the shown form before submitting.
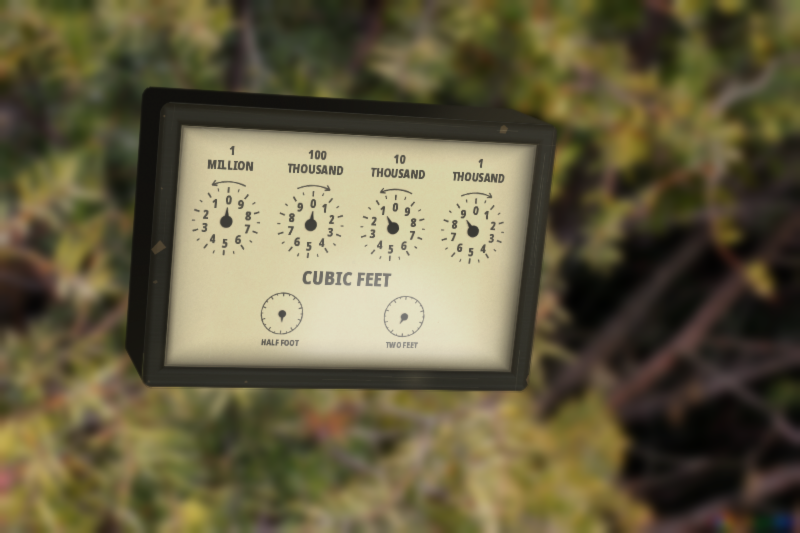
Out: 900ft³
